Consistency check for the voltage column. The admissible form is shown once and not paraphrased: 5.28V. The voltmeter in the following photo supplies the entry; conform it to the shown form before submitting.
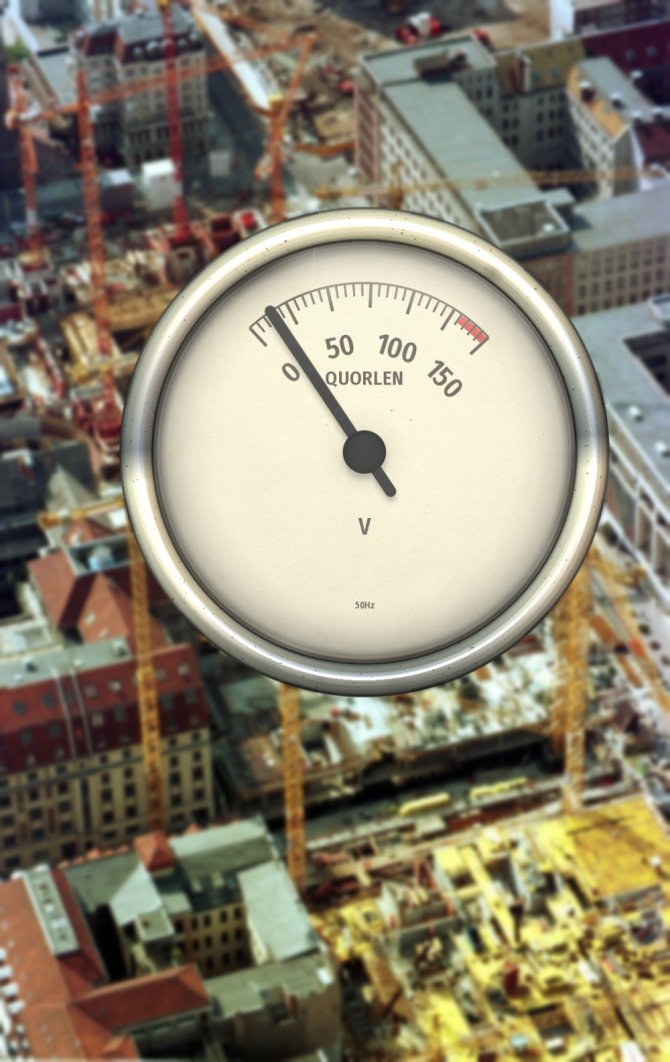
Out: 15V
